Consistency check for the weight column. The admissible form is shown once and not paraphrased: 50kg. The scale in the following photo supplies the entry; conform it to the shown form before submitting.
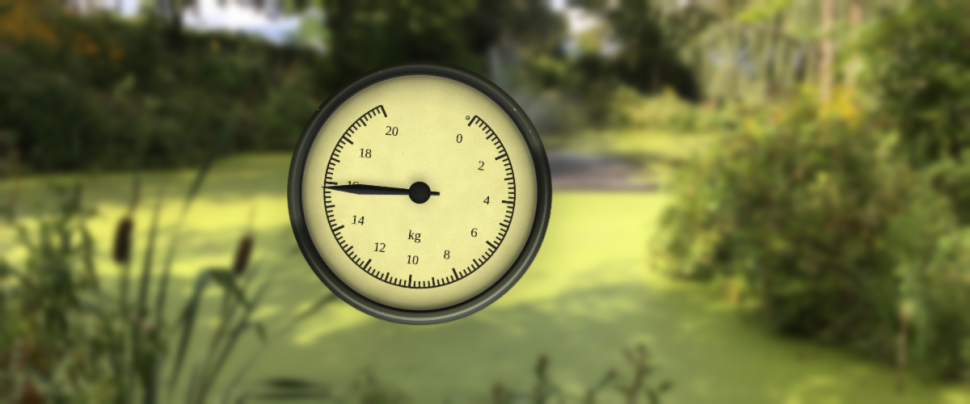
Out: 15.8kg
